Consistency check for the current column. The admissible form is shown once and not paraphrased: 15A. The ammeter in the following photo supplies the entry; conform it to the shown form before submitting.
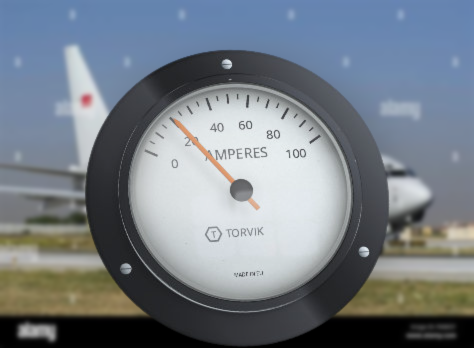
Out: 20A
